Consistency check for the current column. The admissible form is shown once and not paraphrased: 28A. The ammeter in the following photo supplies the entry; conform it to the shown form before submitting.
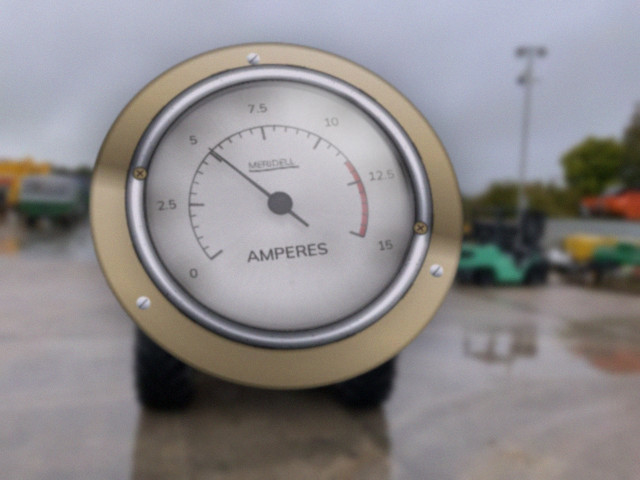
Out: 5A
